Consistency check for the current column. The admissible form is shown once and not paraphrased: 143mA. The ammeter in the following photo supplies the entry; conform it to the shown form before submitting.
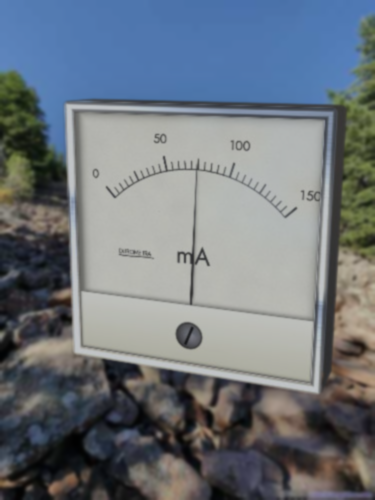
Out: 75mA
